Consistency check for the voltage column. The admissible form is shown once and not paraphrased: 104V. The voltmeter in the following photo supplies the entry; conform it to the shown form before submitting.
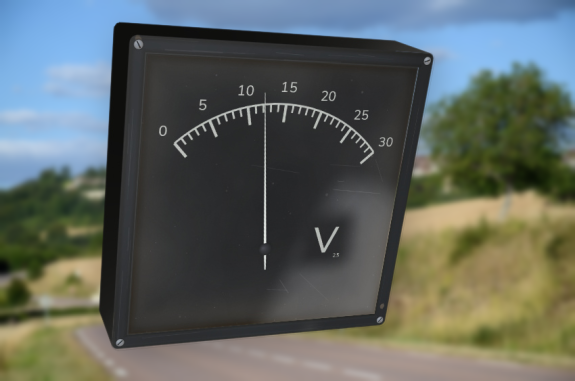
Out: 12V
